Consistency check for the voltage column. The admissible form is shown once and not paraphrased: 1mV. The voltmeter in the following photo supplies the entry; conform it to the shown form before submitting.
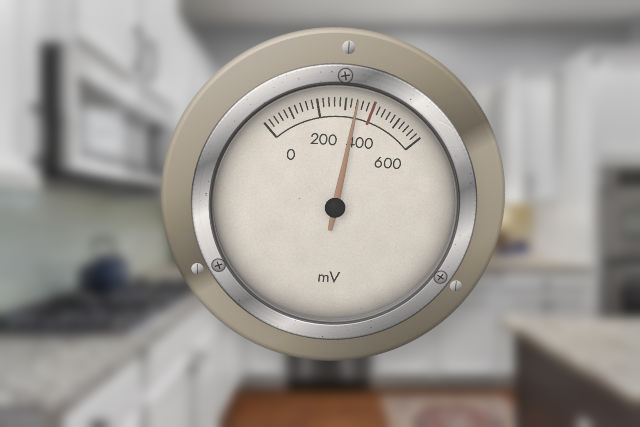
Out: 340mV
